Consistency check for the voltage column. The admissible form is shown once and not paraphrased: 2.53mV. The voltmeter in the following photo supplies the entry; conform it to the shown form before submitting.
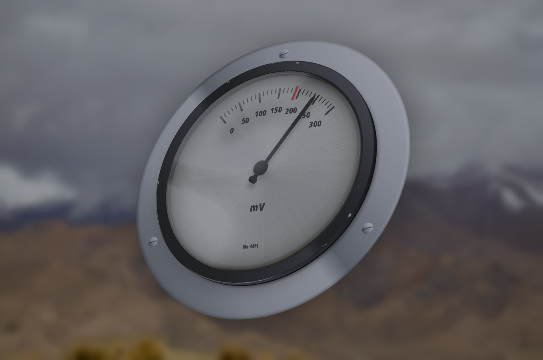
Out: 250mV
